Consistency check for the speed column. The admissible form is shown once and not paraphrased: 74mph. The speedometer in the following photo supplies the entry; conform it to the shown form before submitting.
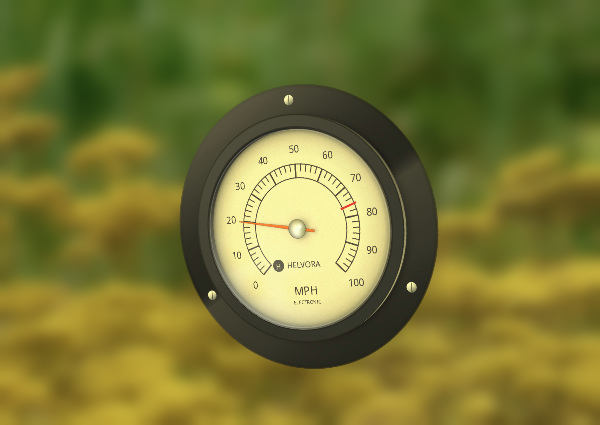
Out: 20mph
